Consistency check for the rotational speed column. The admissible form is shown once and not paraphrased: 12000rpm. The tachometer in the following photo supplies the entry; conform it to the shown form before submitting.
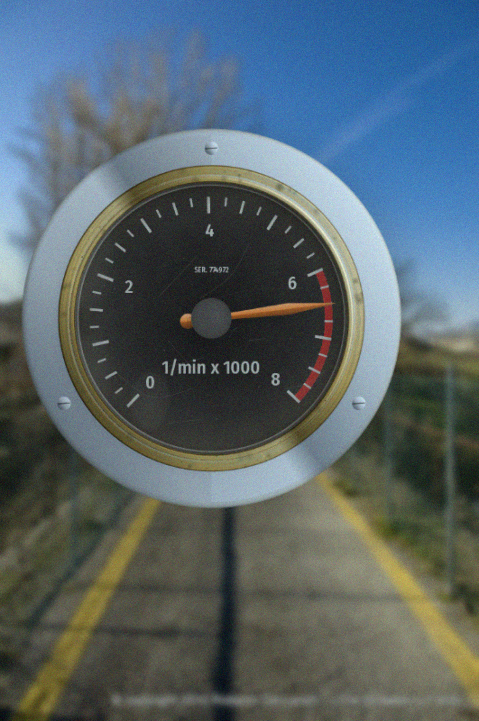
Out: 6500rpm
